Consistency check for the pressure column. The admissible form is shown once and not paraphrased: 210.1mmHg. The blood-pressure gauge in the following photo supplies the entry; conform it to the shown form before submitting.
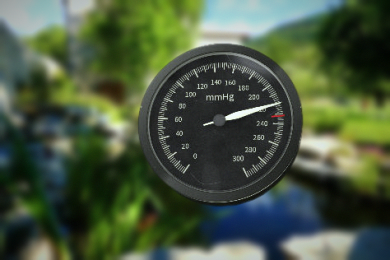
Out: 220mmHg
